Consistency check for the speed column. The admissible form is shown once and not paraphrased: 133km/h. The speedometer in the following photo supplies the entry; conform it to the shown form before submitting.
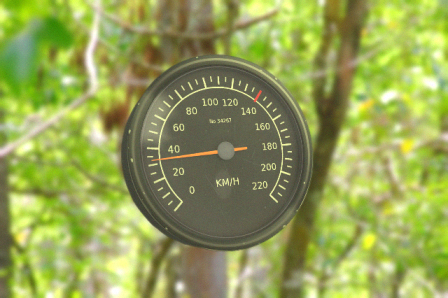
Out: 32.5km/h
